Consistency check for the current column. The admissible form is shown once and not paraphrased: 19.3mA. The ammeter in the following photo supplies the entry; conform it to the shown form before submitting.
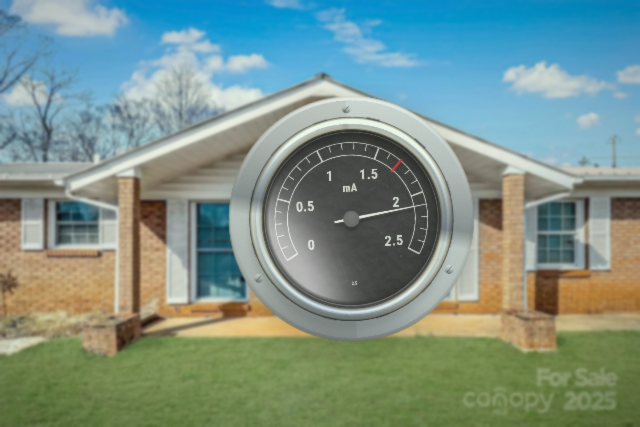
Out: 2.1mA
